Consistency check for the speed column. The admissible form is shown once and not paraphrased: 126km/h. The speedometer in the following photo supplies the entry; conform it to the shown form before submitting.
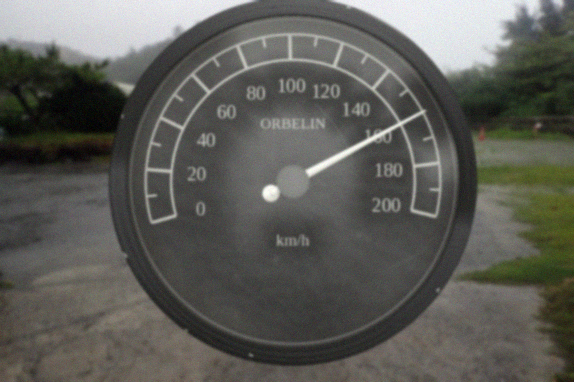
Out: 160km/h
